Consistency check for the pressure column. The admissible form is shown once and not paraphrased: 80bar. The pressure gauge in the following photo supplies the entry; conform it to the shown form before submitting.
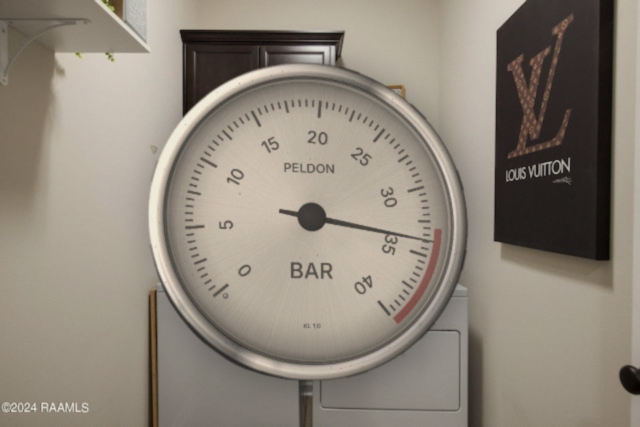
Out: 34bar
